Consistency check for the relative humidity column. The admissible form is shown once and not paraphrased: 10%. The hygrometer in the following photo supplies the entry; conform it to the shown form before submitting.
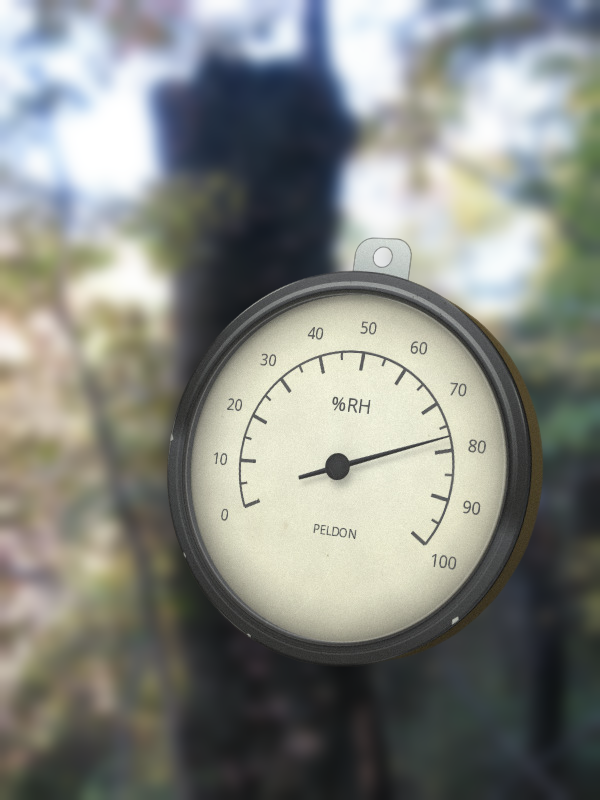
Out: 77.5%
